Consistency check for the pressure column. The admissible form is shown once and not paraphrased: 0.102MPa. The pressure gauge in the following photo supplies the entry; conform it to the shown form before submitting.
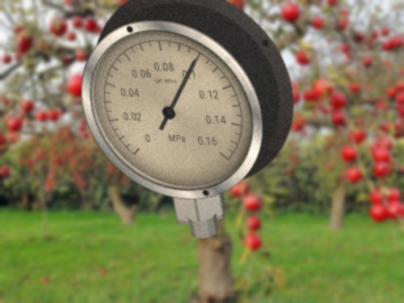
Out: 0.1MPa
